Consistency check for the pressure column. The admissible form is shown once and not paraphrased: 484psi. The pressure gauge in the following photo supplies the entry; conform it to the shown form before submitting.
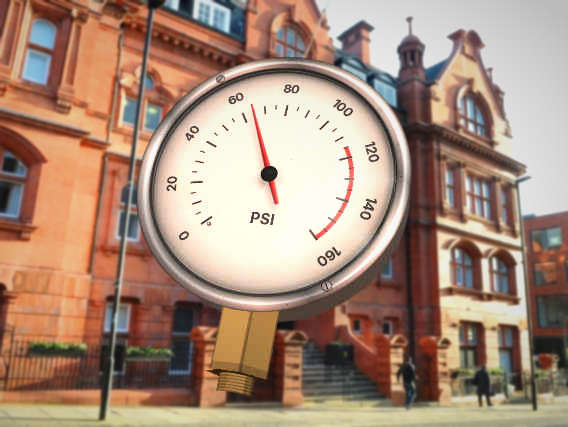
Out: 65psi
